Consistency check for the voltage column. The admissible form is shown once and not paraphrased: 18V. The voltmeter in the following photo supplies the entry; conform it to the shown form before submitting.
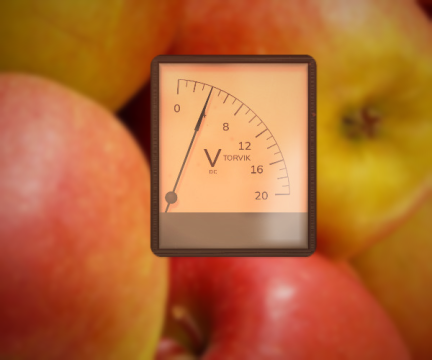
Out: 4V
